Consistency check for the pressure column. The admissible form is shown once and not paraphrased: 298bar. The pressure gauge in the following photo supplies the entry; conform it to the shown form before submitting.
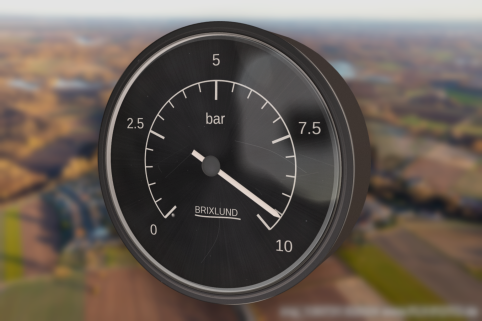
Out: 9.5bar
